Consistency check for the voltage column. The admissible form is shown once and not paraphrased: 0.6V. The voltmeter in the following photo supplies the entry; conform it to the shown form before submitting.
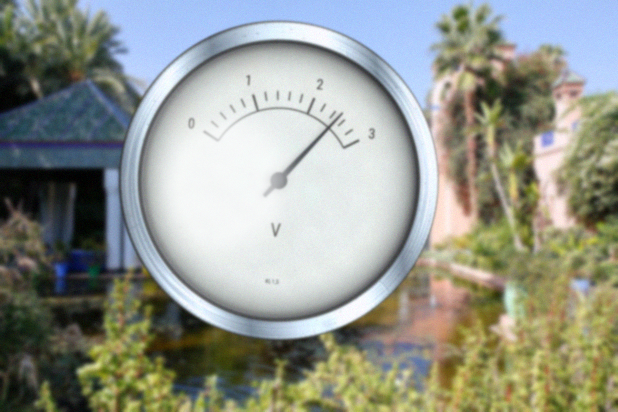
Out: 2.5V
